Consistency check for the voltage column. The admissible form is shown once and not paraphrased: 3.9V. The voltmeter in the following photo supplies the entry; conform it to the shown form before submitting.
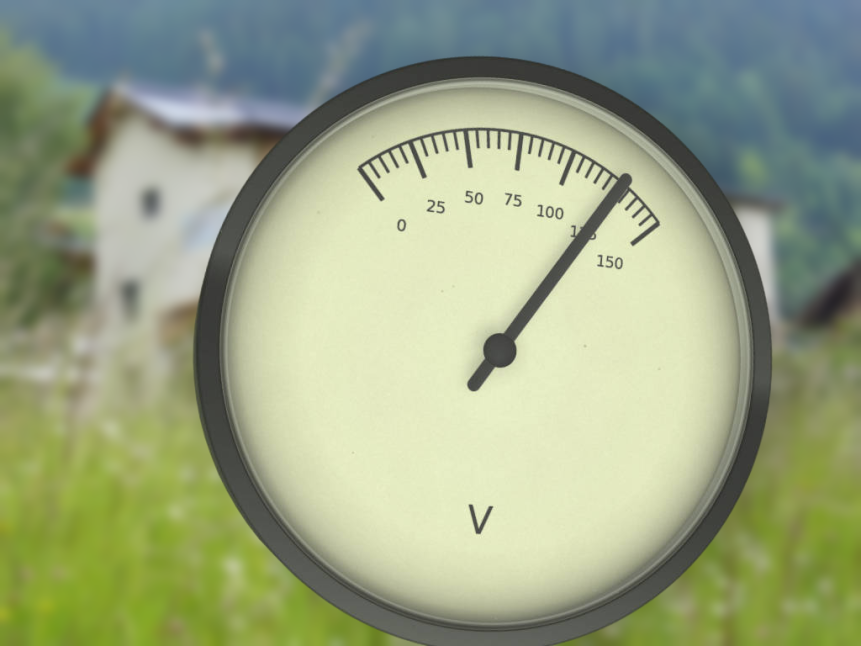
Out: 125V
